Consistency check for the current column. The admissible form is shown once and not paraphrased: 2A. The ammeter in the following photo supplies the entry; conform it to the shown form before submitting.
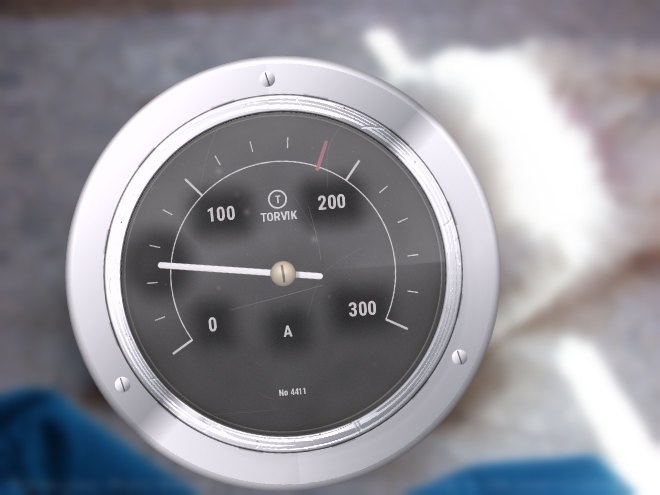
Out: 50A
